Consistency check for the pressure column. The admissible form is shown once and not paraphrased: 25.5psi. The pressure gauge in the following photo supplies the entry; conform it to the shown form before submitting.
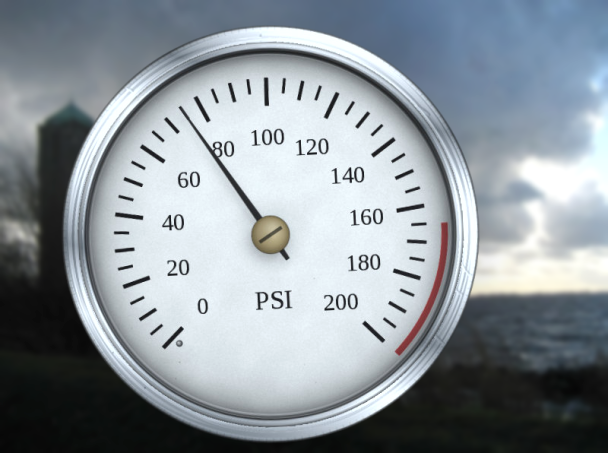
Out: 75psi
